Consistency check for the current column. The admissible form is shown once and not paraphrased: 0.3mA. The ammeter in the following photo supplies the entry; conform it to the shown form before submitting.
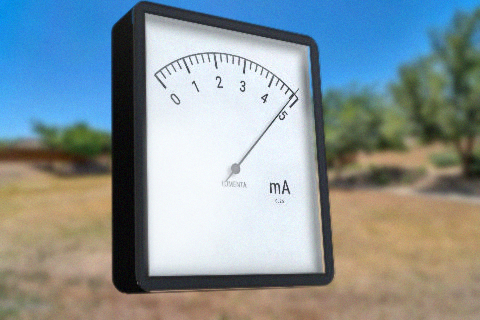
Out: 4.8mA
